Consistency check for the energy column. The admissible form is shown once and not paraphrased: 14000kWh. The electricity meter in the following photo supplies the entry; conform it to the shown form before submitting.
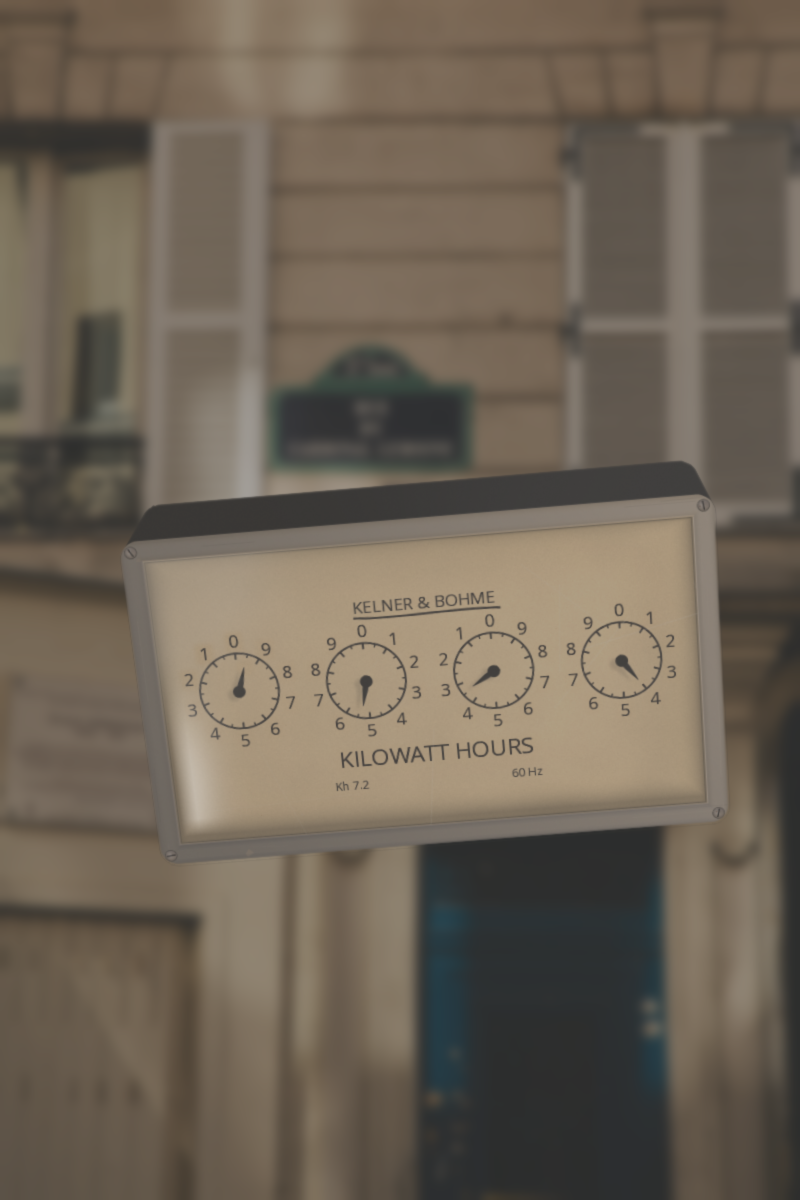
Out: 9534kWh
